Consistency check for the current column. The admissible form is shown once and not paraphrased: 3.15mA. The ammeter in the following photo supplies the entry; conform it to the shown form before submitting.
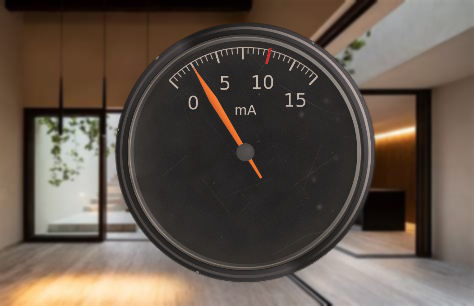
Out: 2.5mA
